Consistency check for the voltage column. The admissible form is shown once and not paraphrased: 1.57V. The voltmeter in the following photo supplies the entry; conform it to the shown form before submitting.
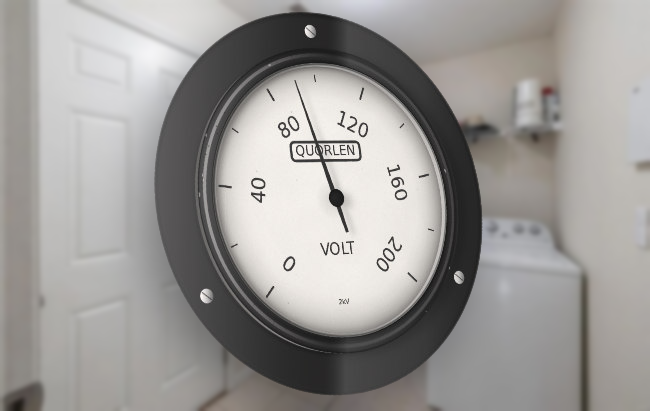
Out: 90V
